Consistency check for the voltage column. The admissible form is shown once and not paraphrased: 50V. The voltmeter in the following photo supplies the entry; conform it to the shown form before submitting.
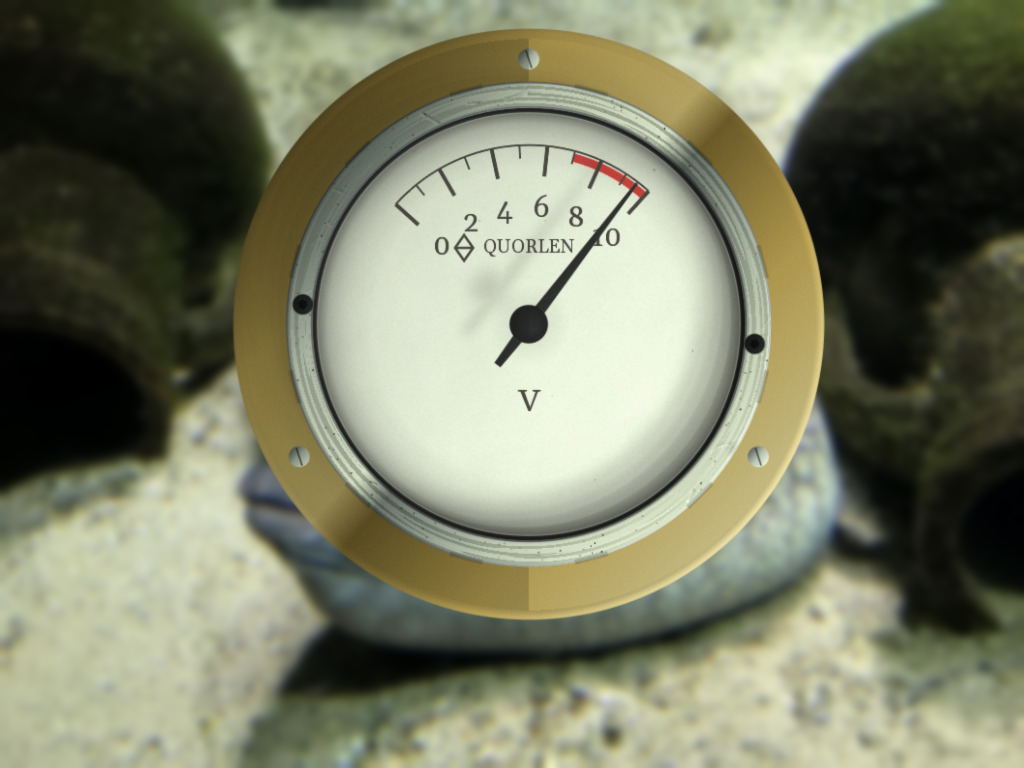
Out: 9.5V
